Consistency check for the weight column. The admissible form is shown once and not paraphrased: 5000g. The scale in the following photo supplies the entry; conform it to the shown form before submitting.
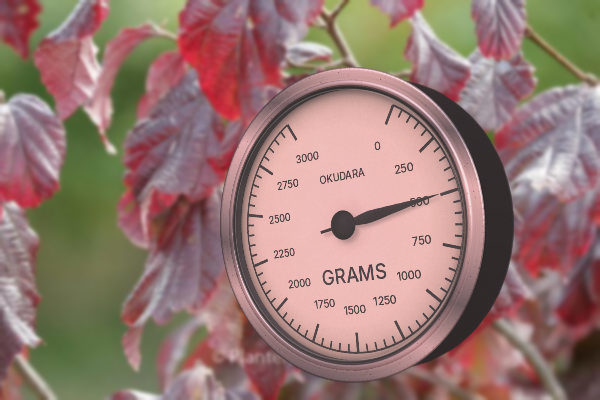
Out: 500g
